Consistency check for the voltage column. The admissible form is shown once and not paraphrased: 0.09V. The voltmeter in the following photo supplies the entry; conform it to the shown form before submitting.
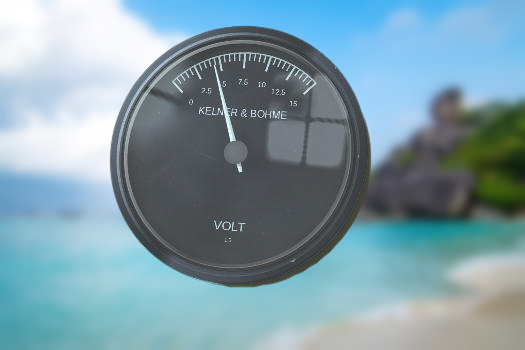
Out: 4.5V
